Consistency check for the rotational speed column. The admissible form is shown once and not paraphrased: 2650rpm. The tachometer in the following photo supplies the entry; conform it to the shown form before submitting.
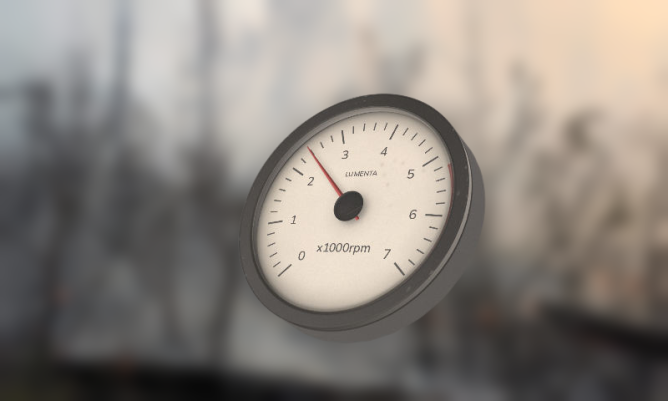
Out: 2400rpm
